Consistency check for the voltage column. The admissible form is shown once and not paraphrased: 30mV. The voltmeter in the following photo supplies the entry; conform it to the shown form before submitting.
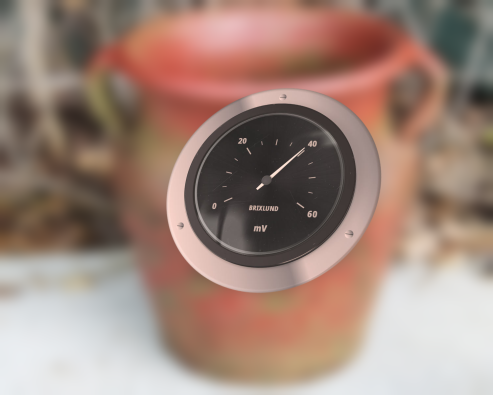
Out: 40mV
